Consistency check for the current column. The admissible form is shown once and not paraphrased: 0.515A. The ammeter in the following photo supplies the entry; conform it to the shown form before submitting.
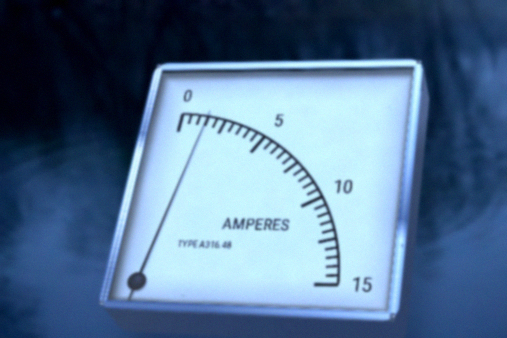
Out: 1.5A
